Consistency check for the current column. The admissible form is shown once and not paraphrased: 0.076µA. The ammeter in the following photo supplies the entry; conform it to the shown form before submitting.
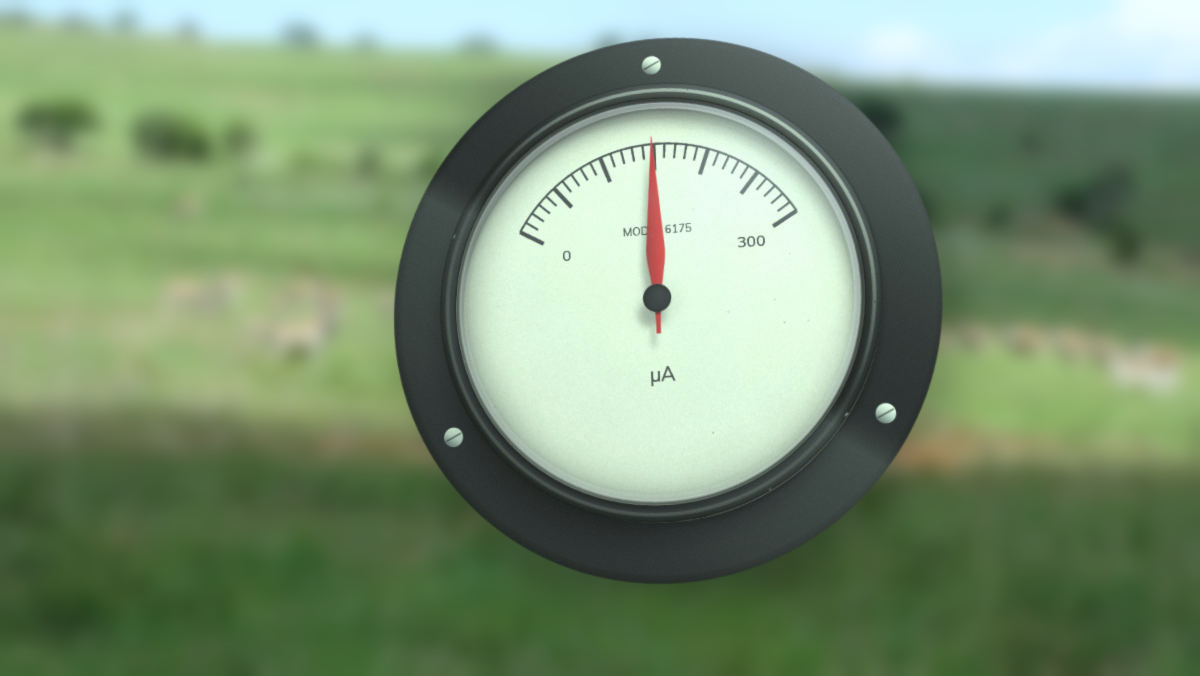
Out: 150µA
